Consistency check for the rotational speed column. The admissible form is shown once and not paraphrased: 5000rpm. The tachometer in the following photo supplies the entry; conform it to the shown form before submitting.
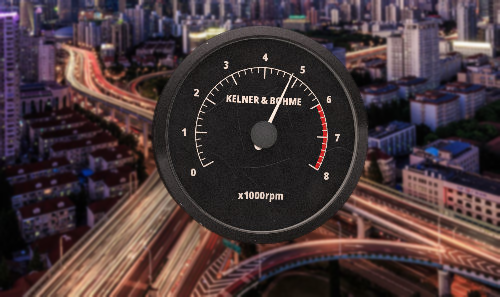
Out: 4800rpm
